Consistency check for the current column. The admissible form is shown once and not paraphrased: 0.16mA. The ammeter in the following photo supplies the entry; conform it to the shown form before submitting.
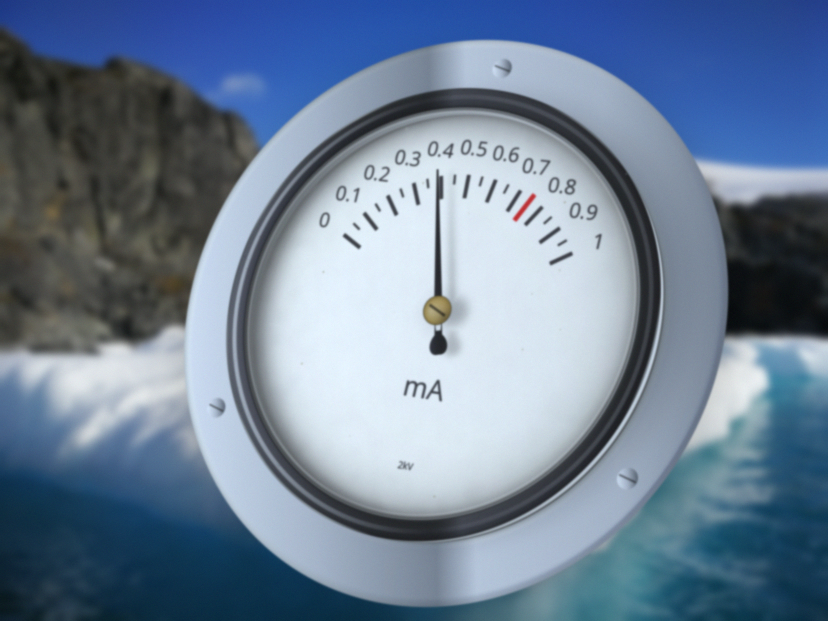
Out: 0.4mA
